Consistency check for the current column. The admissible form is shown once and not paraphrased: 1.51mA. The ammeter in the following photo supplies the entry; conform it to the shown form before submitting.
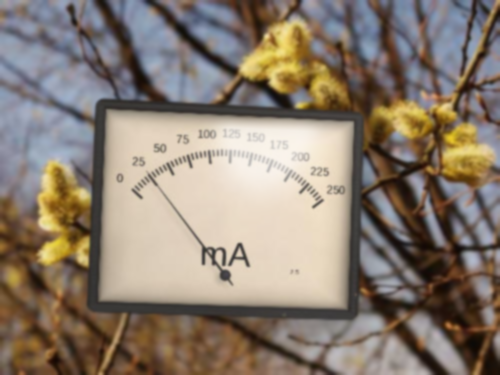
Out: 25mA
